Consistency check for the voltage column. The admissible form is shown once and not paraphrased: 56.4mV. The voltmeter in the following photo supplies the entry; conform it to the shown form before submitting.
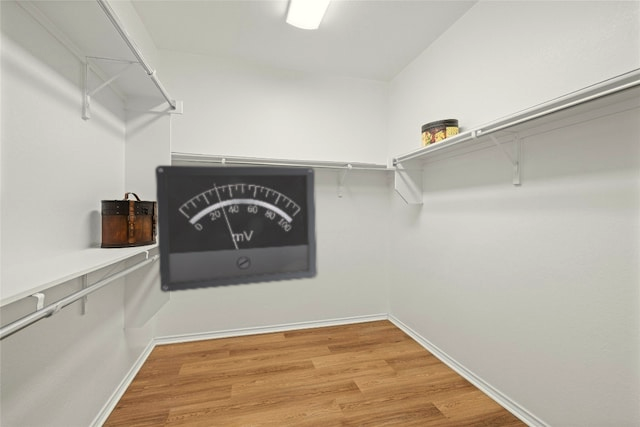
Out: 30mV
